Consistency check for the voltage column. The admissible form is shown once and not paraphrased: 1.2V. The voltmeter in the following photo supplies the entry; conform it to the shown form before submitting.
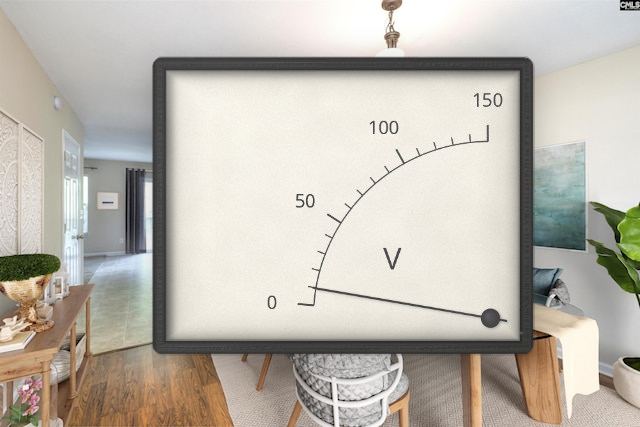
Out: 10V
